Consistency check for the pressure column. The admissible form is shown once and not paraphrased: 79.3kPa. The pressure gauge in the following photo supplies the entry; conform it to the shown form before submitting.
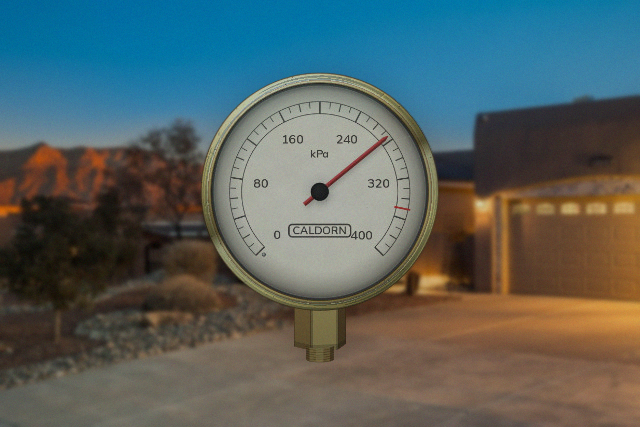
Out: 275kPa
